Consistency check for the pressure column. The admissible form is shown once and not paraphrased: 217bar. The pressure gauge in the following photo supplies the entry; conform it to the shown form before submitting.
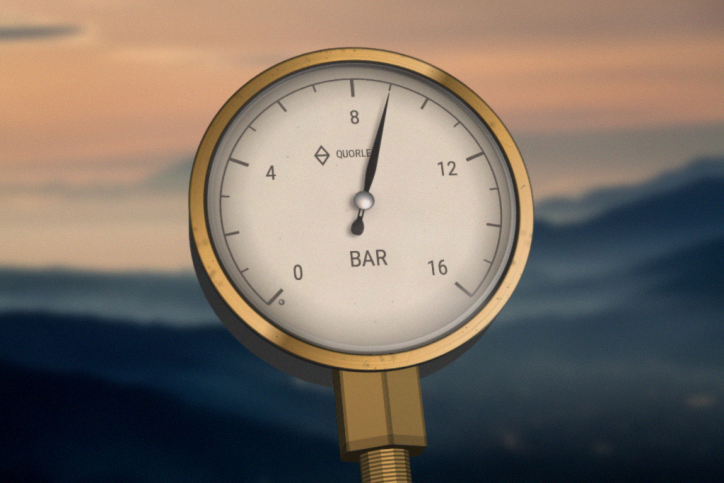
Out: 9bar
